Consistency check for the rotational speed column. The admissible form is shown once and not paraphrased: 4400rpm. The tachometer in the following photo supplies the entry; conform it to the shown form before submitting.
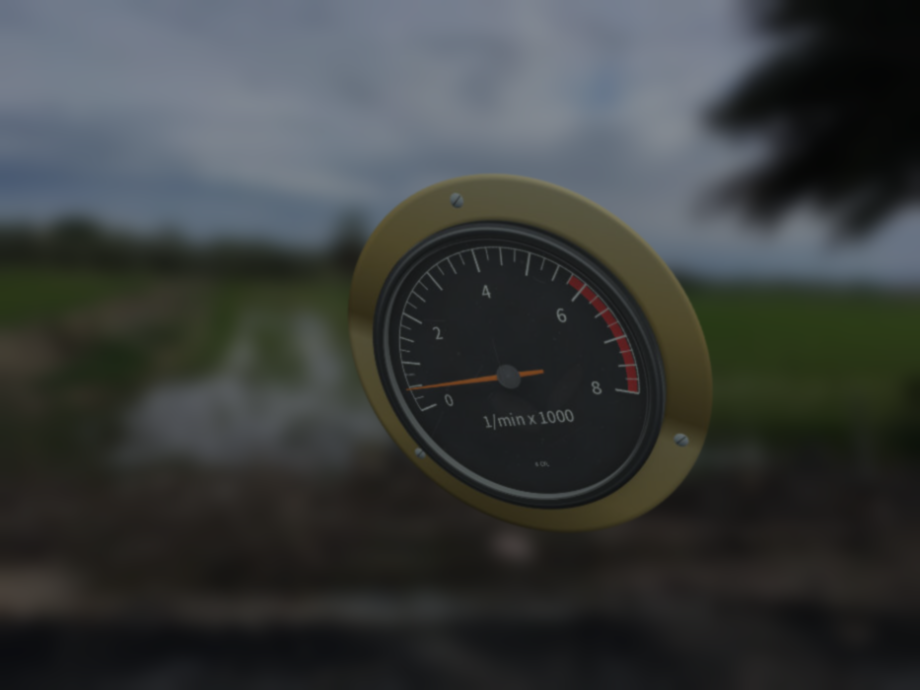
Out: 500rpm
